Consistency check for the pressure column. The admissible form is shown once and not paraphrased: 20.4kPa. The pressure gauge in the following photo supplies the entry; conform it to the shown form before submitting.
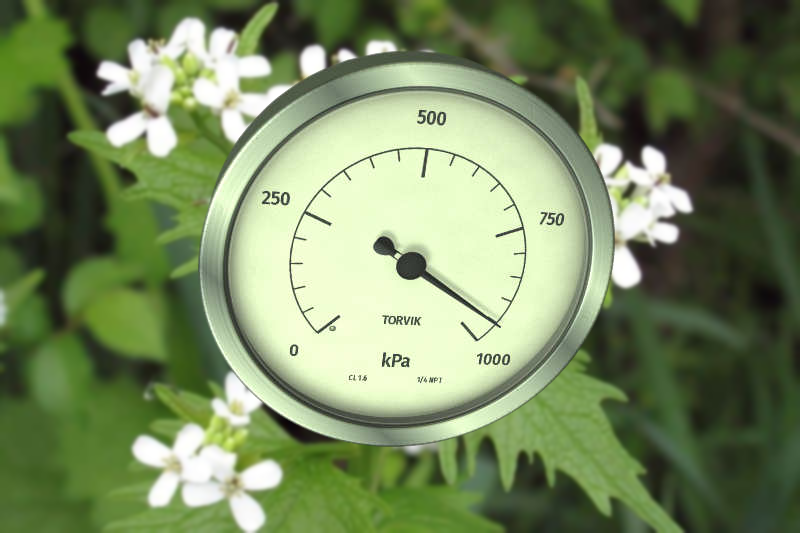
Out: 950kPa
